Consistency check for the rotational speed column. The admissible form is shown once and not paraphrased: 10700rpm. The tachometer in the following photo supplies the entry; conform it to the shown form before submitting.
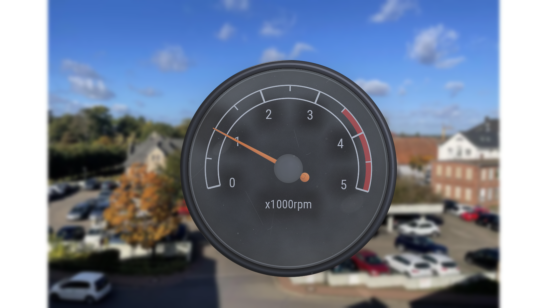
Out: 1000rpm
